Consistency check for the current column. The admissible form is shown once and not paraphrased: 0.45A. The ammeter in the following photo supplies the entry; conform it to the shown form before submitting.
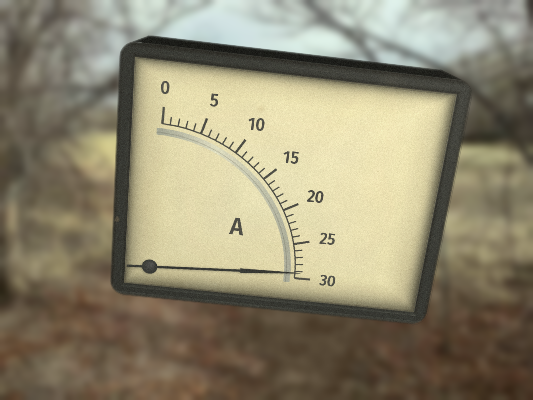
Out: 29A
